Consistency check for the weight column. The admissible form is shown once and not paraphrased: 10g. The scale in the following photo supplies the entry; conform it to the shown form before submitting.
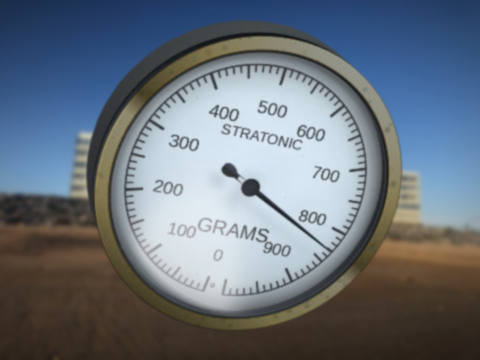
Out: 830g
